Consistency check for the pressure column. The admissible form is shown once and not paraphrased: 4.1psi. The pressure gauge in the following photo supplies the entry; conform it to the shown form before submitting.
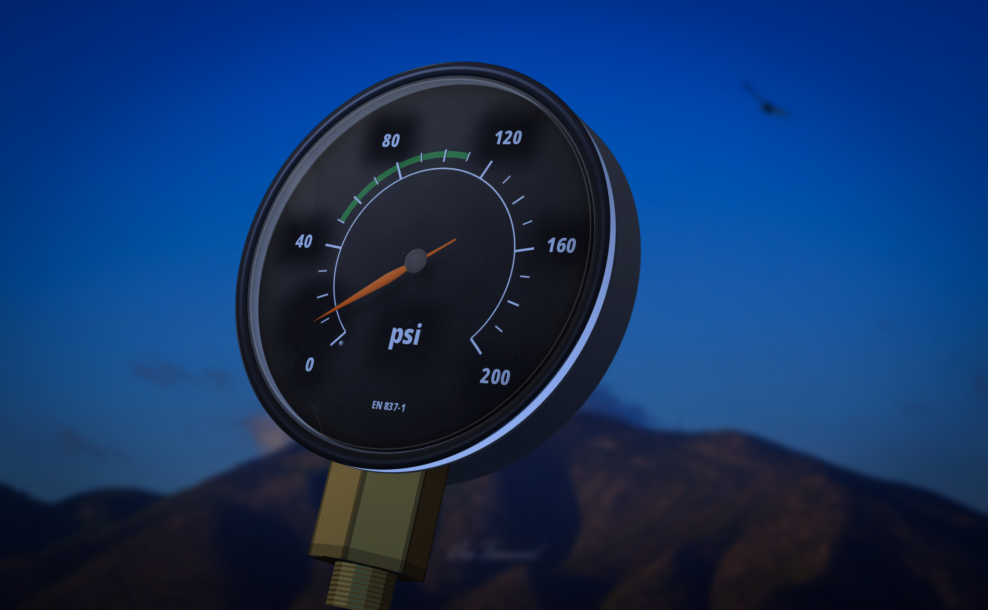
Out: 10psi
